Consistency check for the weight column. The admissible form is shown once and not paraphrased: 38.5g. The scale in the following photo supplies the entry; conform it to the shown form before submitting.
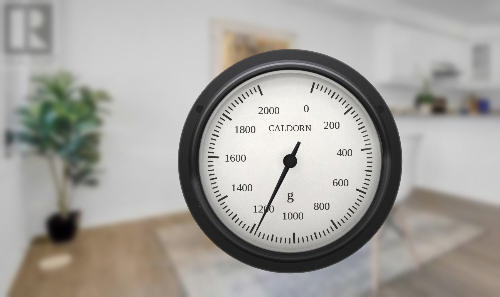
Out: 1180g
